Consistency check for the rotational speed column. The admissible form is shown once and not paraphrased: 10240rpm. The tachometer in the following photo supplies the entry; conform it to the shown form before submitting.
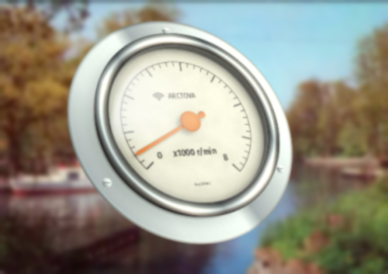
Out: 400rpm
